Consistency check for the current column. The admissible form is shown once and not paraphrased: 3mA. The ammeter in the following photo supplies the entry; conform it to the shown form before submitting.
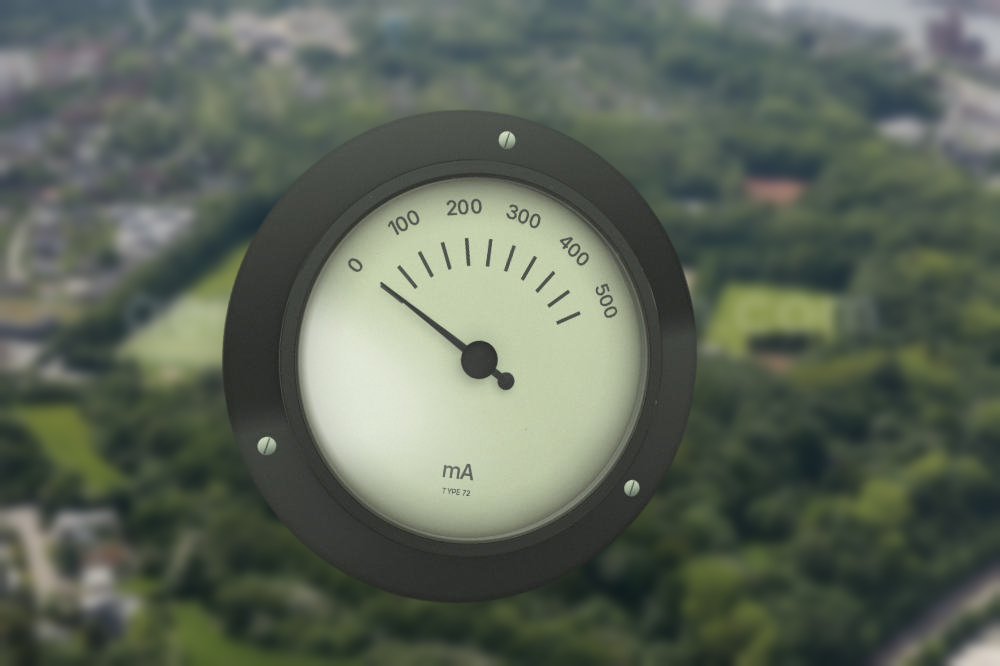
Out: 0mA
